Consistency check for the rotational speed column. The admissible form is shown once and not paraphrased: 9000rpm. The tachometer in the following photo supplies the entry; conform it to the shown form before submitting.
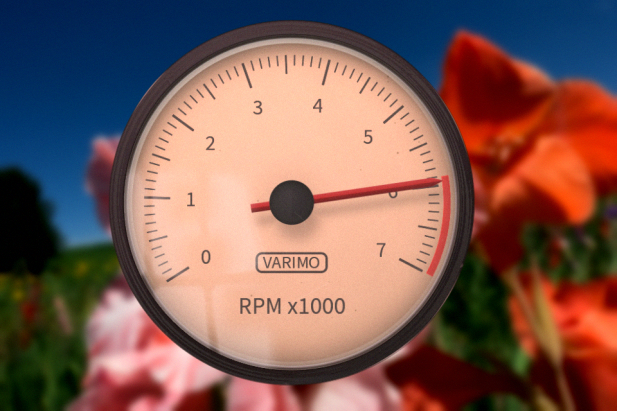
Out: 5950rpm
